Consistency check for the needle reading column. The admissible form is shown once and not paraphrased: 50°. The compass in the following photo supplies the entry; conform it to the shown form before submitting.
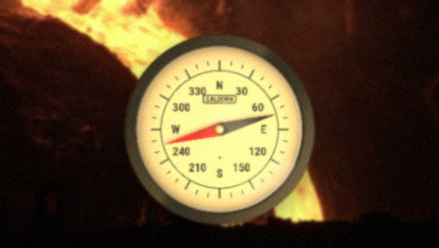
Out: 255°
